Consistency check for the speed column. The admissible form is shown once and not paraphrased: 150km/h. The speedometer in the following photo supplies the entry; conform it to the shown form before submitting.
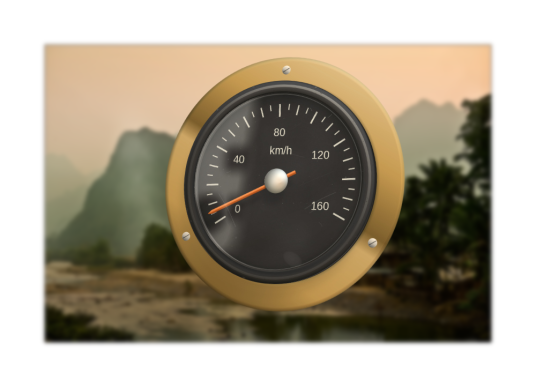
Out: 5km/h
